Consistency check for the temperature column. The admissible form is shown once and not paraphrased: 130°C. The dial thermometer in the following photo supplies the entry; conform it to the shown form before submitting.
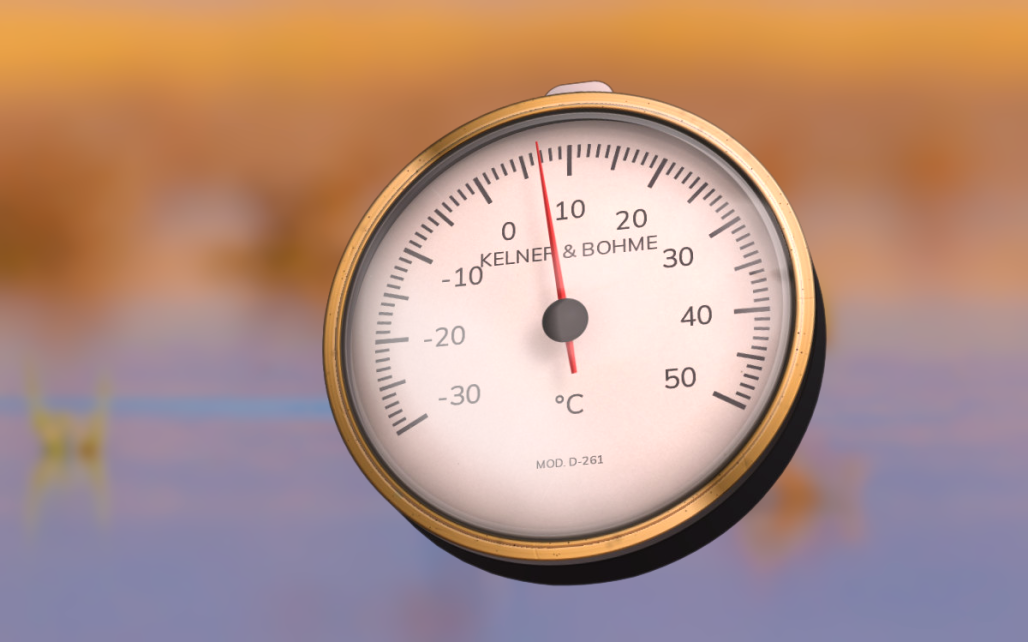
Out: 7°C
